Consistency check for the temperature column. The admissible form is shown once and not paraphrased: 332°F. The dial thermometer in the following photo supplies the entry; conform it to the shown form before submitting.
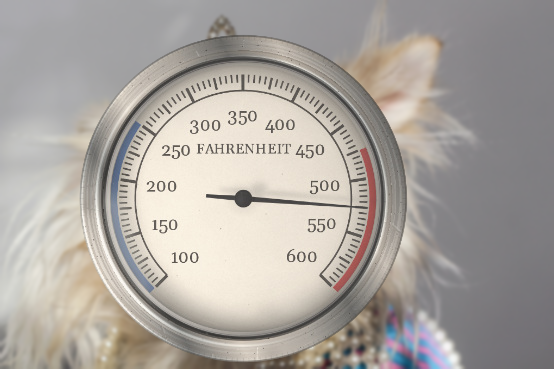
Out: 525°F
